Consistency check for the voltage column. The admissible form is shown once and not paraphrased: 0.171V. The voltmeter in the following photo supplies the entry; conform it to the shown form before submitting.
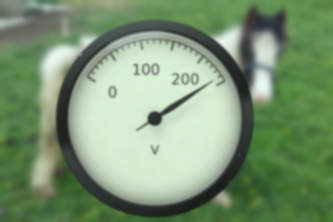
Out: 240V
